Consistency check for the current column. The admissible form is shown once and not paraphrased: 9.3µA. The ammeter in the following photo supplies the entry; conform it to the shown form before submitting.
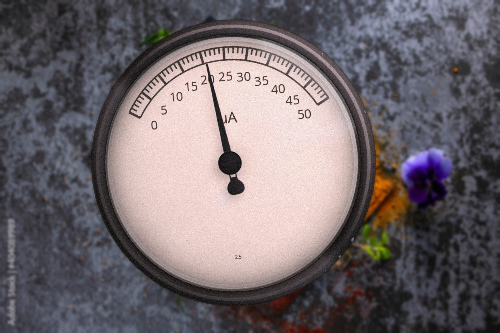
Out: 21µA
